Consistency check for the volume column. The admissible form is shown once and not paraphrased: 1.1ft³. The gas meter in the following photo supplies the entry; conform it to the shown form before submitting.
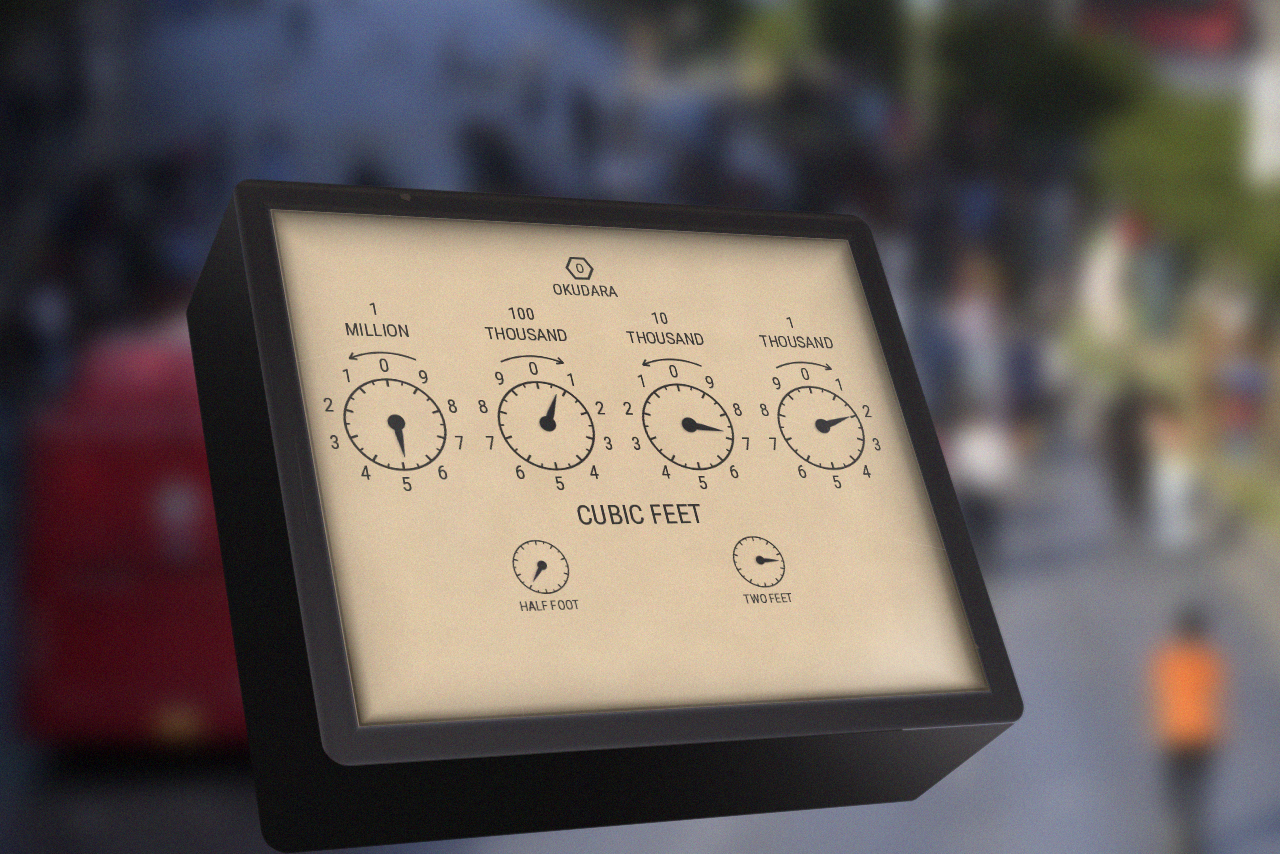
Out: 507200ft³
